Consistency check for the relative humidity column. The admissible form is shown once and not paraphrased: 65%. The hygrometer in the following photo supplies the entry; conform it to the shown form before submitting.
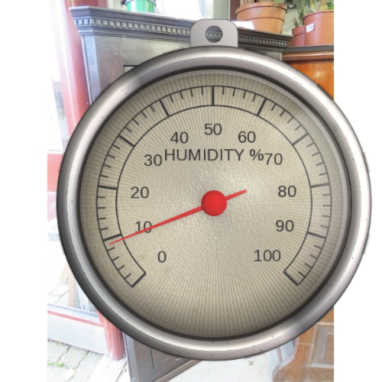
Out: 9%
